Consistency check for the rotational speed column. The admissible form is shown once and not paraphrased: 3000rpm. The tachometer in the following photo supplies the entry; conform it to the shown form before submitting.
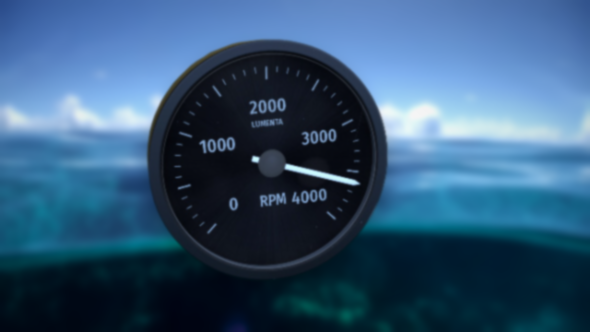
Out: 3600rpm
